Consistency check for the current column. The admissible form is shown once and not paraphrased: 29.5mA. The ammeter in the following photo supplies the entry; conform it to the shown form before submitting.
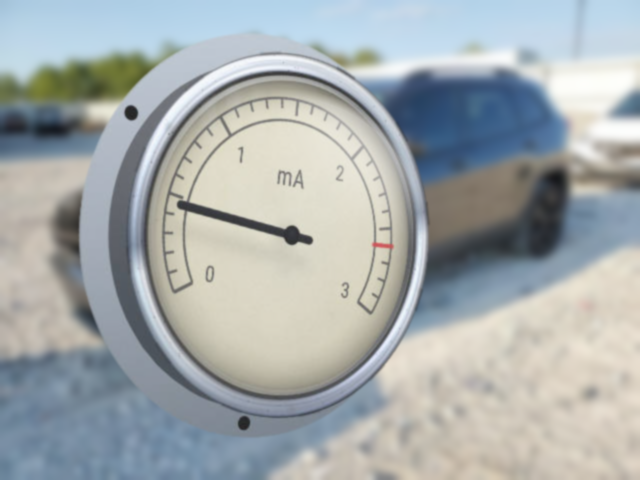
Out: 0.45mA
